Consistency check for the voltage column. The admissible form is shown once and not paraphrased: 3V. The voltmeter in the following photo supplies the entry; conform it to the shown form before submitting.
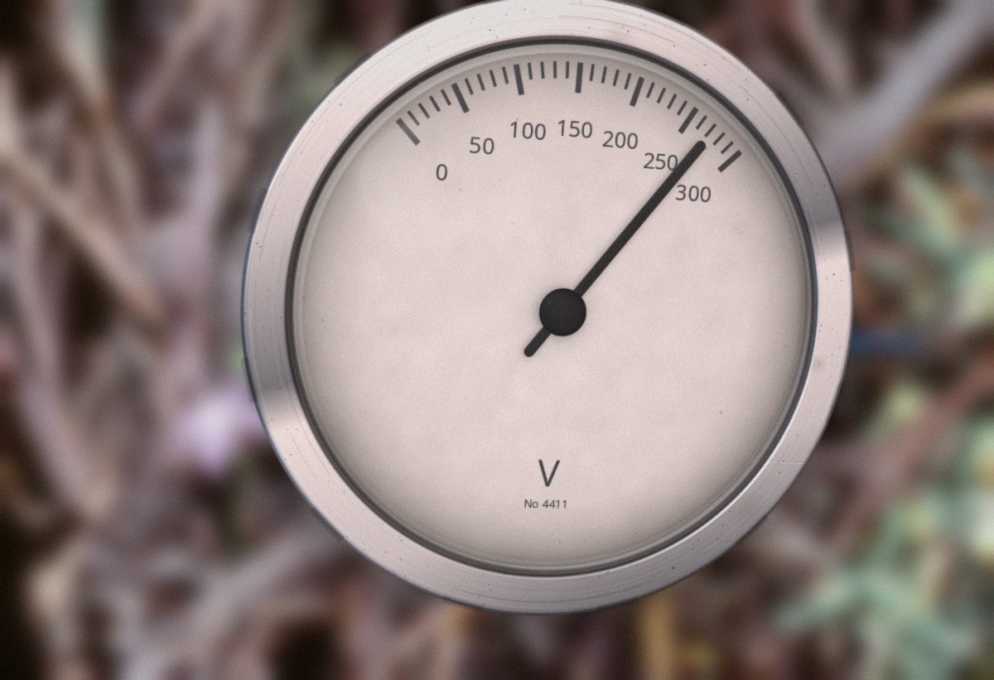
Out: 270V
